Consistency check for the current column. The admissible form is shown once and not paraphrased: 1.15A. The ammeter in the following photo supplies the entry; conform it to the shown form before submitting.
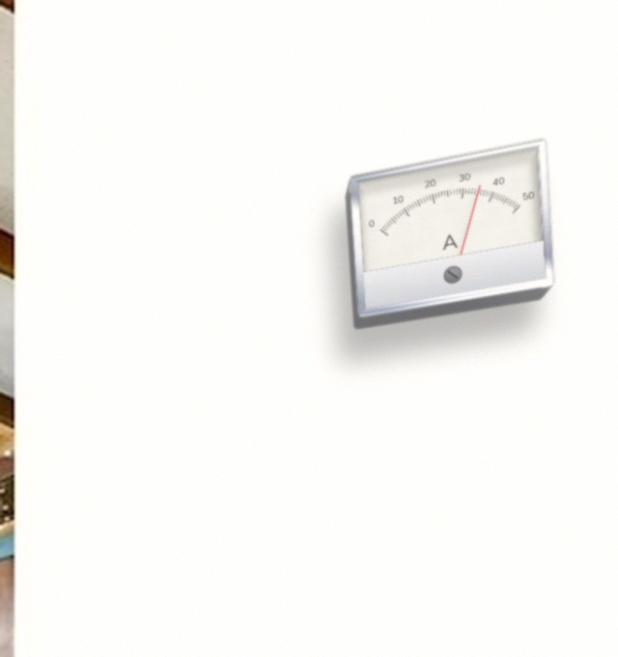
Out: 35A
